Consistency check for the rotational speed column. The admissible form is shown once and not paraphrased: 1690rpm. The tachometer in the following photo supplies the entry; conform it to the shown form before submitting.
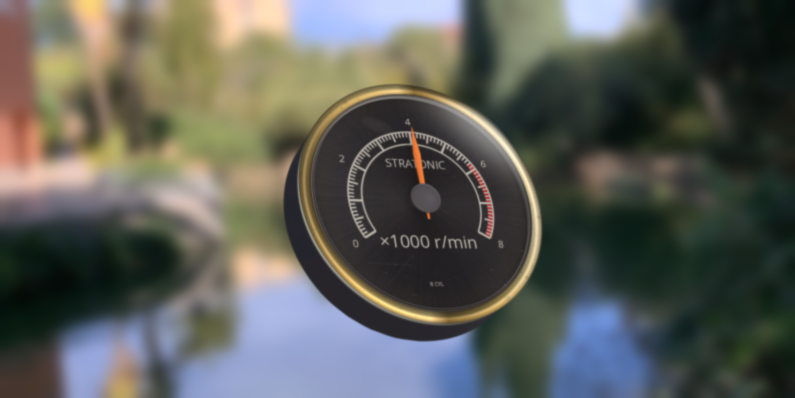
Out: 4000rpm
